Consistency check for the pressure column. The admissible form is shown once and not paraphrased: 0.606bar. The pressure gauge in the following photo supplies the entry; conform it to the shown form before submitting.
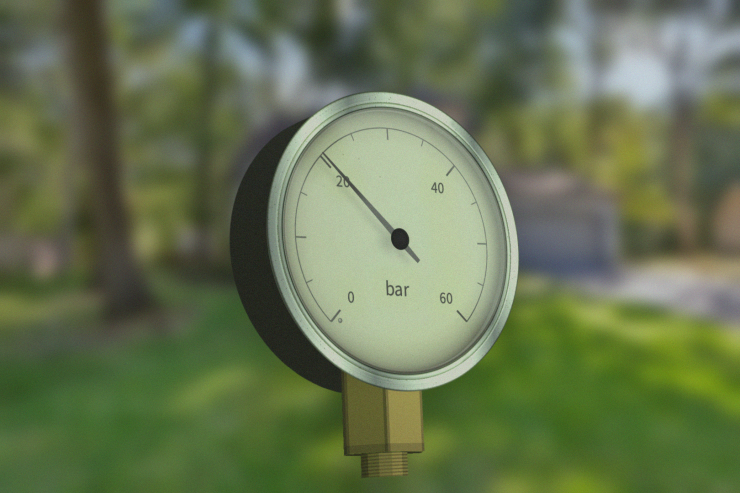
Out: 20bar
